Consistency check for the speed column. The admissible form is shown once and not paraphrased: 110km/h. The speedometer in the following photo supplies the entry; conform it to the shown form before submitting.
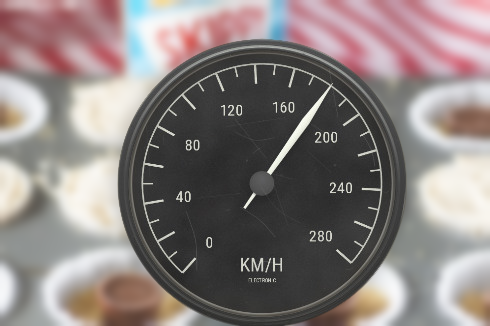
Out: 180km/h
